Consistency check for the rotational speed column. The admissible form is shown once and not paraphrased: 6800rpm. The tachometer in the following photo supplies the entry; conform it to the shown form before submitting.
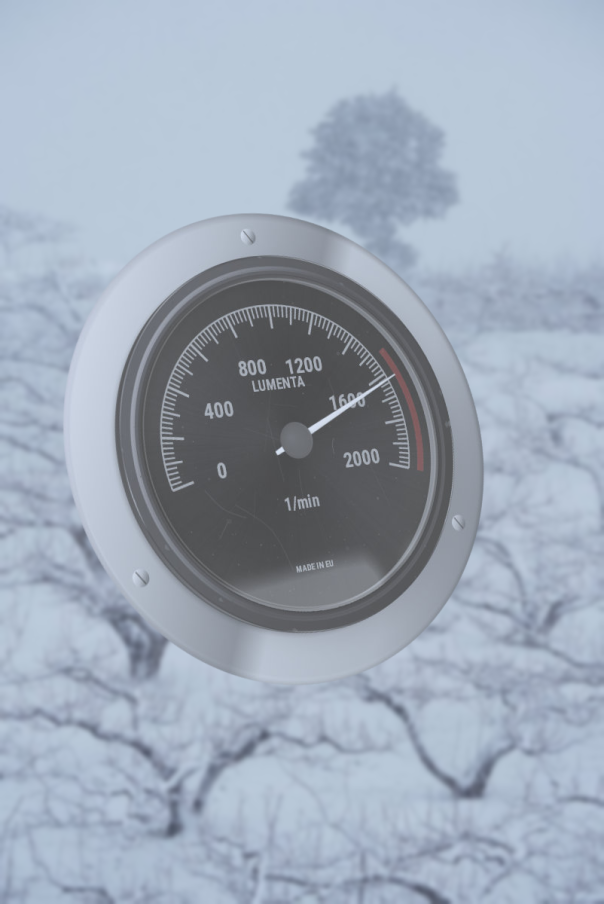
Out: 1620rpm
